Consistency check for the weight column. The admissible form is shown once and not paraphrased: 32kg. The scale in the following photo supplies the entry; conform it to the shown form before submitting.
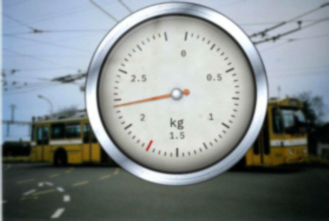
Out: 2.2kg
